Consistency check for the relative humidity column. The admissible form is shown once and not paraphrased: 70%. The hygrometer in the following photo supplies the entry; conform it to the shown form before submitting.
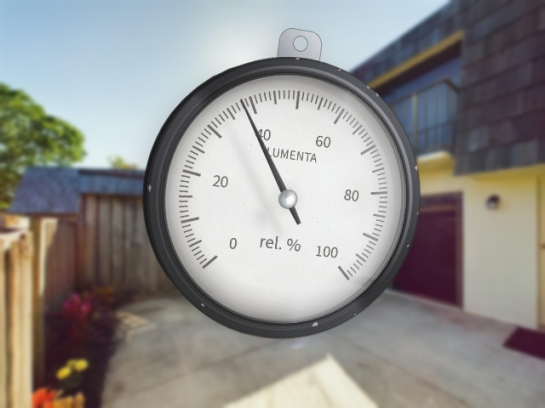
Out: 38%
